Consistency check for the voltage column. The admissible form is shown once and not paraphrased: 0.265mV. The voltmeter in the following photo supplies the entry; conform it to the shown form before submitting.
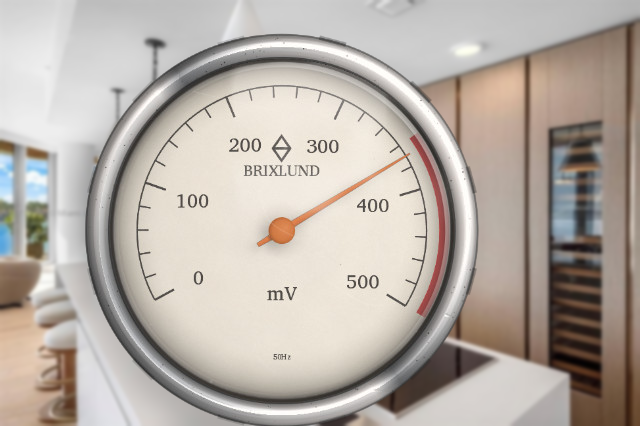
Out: 370mV
